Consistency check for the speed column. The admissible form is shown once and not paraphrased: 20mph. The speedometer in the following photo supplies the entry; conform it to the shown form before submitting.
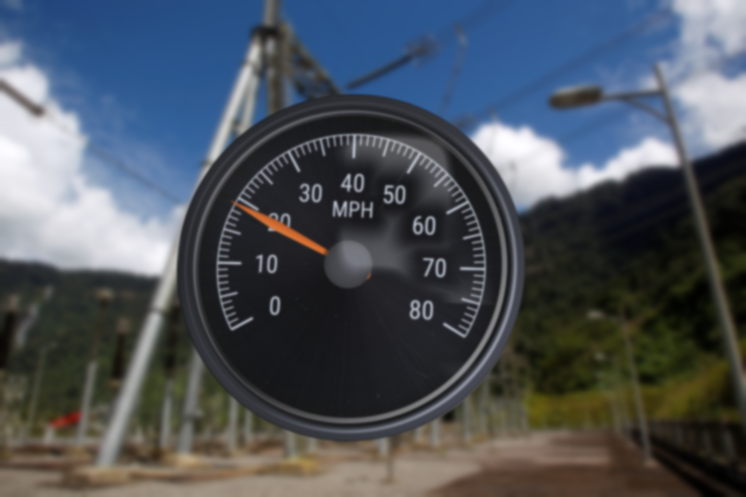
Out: 19mph
